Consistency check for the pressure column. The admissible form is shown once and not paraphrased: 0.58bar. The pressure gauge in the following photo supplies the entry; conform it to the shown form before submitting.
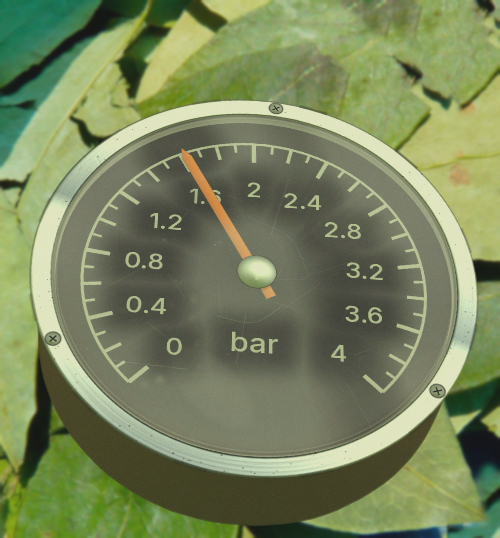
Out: 1.6bar
